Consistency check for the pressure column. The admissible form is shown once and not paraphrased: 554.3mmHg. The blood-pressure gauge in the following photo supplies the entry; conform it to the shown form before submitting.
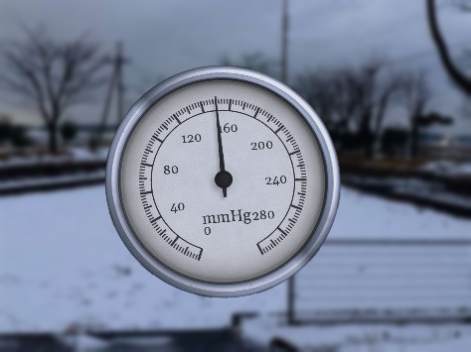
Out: 150mmHg
